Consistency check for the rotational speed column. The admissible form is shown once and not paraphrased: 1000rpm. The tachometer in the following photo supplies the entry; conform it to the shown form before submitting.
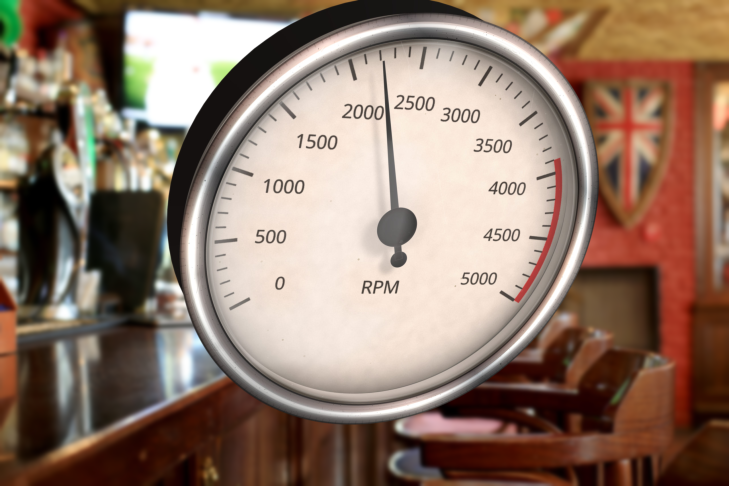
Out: 2200rpm
